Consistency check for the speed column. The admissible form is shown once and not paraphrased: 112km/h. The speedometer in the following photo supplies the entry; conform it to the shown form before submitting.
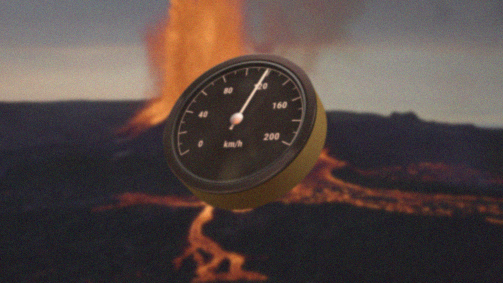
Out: 120km/h
